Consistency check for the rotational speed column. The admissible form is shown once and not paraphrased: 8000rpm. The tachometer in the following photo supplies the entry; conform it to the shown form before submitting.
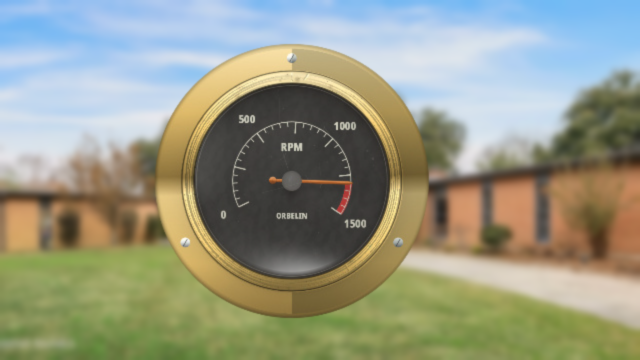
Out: 1300rpm
